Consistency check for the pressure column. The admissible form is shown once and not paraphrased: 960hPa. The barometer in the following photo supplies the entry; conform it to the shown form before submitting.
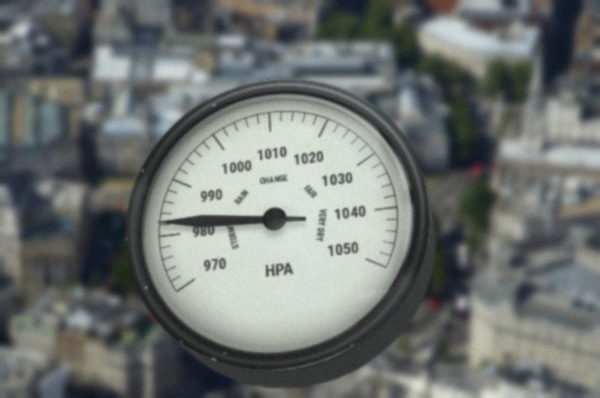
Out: 982hPa
